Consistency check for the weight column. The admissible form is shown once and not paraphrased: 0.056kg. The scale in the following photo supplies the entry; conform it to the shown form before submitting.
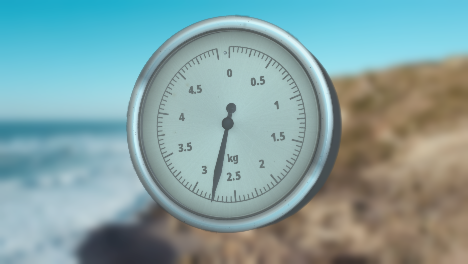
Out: 2.75kg
